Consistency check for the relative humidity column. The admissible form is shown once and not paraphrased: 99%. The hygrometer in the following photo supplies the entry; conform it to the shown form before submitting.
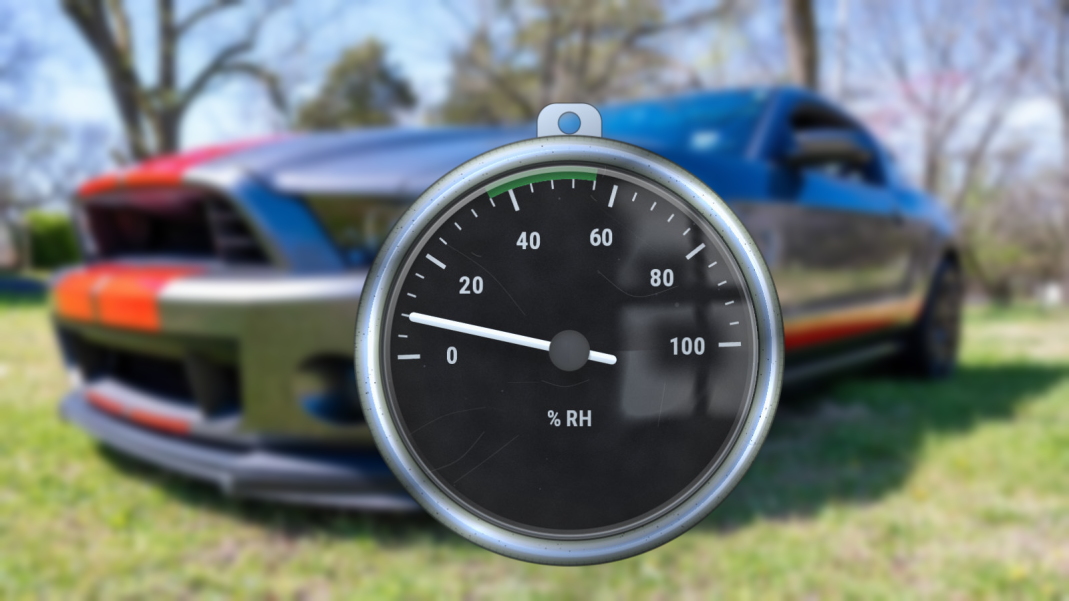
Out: 8%
